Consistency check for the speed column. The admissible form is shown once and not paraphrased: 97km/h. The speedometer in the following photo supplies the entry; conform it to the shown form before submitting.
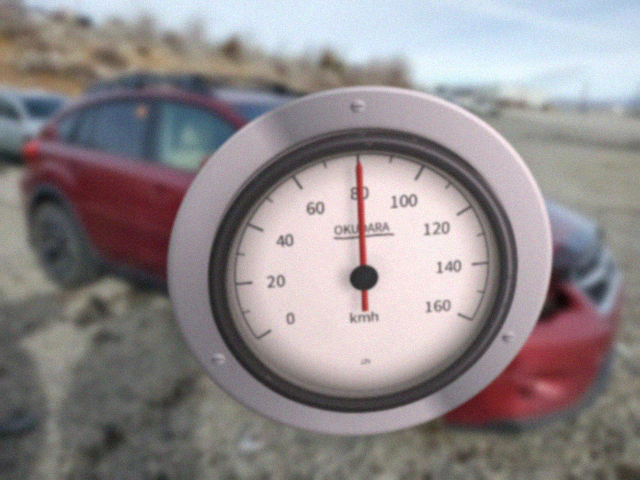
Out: 80km/h
